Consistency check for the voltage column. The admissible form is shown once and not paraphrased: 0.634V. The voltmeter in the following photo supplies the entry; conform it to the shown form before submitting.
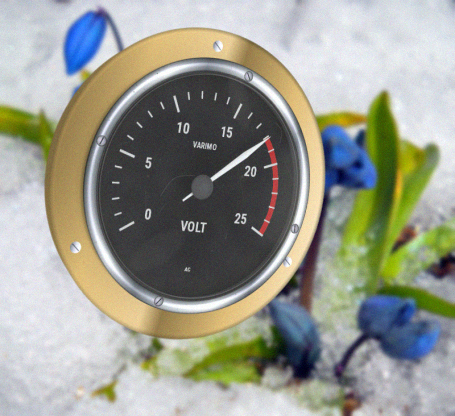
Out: 18V
